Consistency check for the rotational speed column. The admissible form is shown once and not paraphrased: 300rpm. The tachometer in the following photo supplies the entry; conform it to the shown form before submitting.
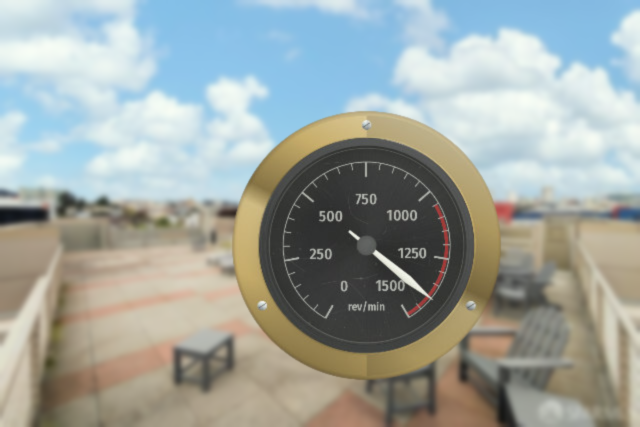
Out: 1400rpm
